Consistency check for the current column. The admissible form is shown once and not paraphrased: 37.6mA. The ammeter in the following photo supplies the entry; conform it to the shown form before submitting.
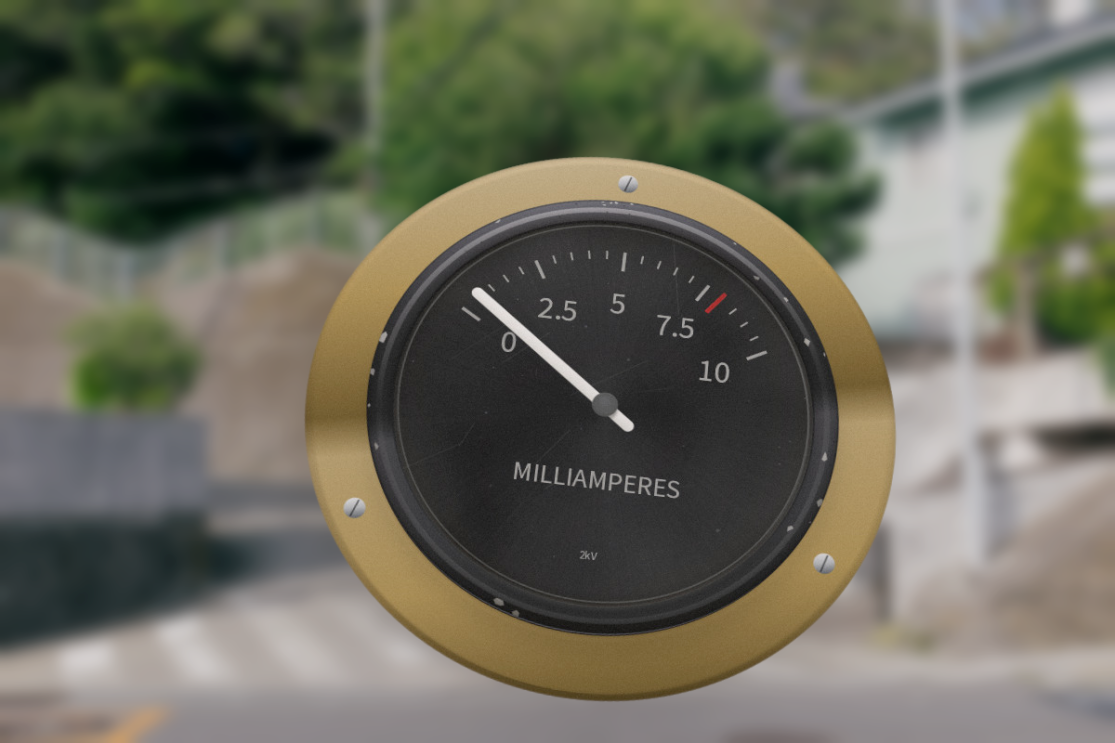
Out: 0.5mA
